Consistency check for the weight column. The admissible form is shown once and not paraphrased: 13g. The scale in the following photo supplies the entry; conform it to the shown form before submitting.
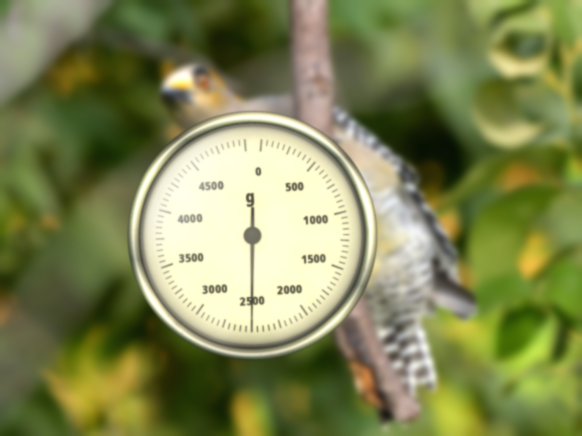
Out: 2500g
